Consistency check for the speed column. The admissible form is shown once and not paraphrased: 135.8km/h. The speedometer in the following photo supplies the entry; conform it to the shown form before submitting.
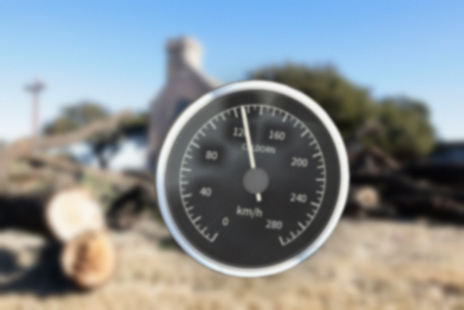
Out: 125km/h
